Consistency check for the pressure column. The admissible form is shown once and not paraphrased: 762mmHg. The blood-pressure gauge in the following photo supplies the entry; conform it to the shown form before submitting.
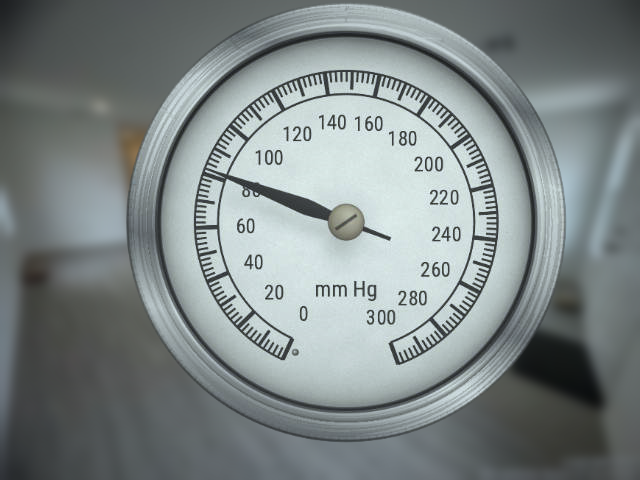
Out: 82mmHg
